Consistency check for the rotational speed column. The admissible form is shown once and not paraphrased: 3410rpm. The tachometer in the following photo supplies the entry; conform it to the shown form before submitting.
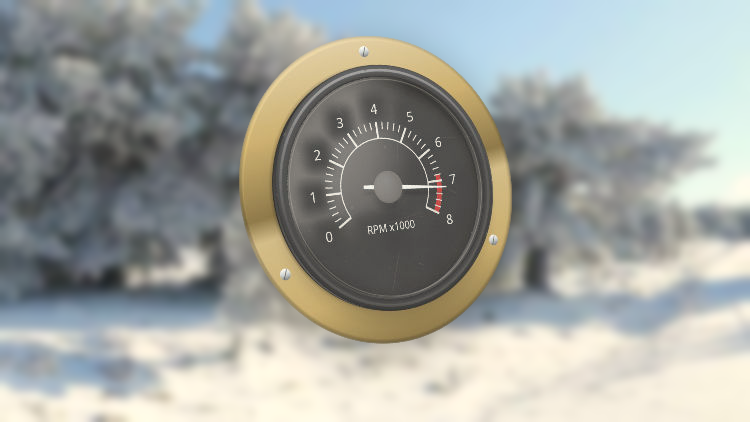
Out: 7200rpm
